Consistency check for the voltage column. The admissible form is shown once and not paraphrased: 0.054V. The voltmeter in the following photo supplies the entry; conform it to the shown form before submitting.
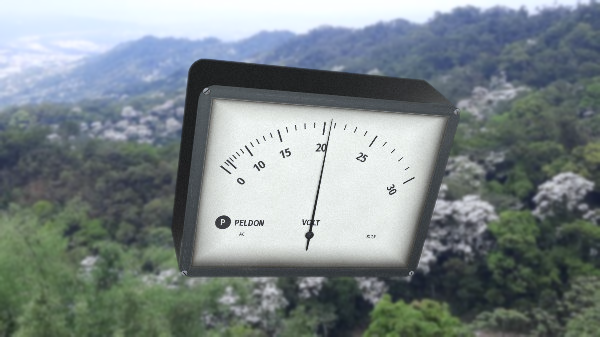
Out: 20.5V
